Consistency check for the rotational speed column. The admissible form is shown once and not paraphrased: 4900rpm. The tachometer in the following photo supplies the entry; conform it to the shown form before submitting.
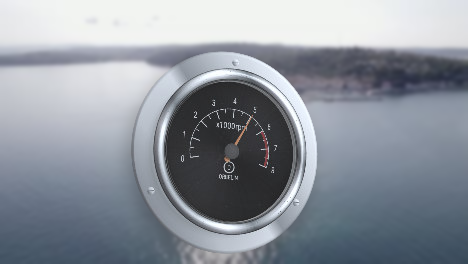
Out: 5000rpm
